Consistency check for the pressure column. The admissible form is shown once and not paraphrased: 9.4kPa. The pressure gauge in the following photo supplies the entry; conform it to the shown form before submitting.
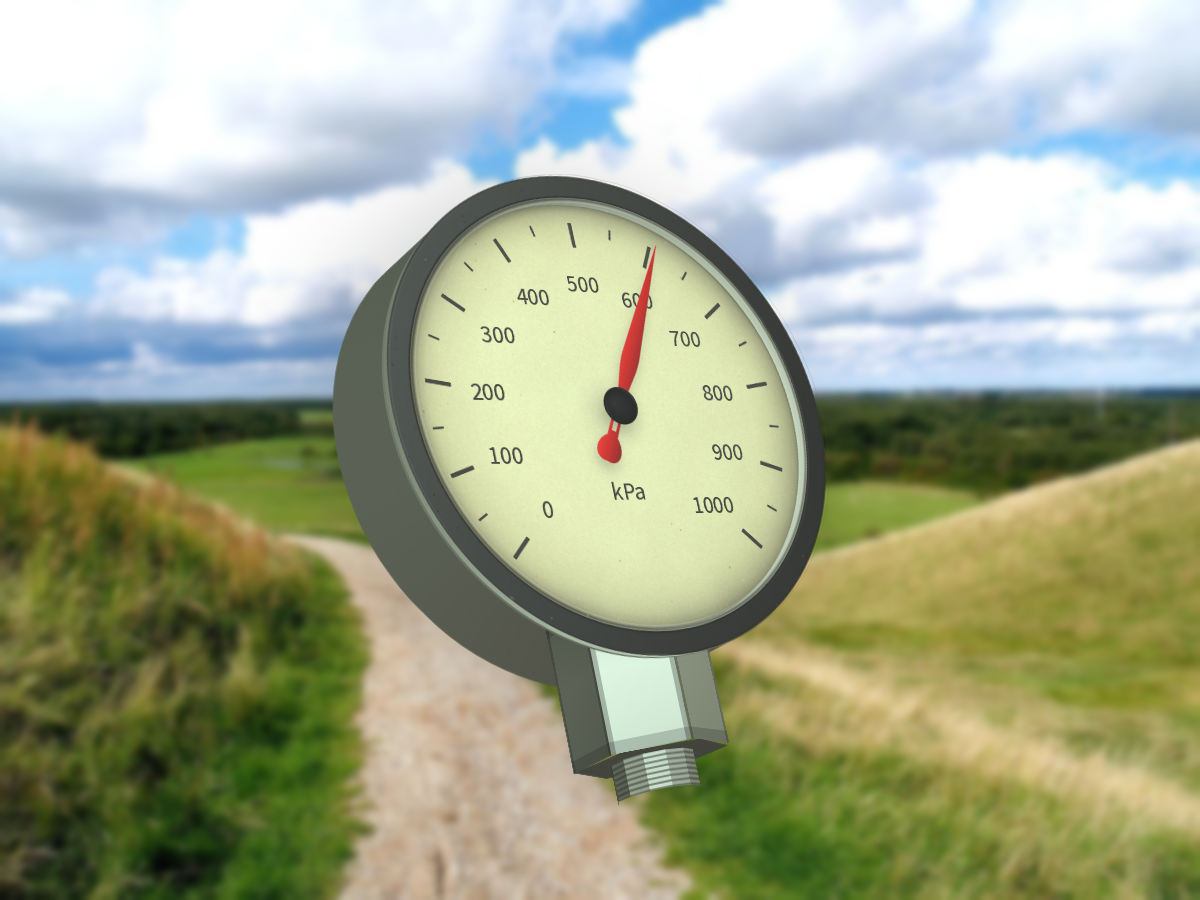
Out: 600kPa
